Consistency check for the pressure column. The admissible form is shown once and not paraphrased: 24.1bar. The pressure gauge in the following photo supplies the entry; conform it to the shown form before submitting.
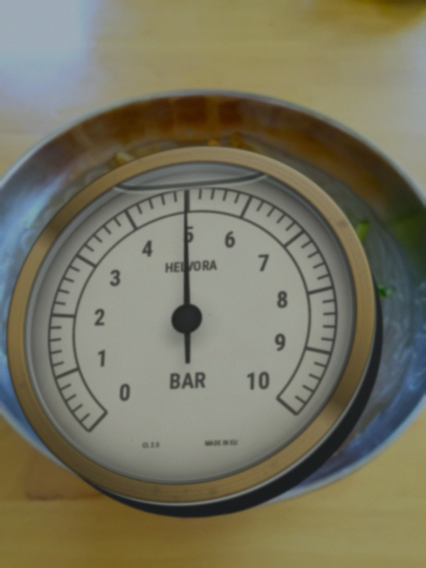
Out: 5bar
